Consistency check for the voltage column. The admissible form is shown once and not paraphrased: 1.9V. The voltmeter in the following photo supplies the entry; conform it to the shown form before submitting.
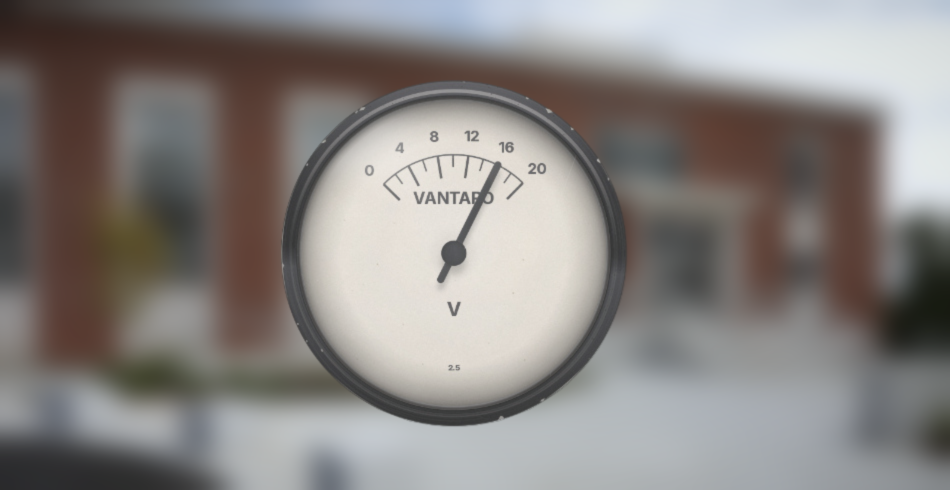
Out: 16V
